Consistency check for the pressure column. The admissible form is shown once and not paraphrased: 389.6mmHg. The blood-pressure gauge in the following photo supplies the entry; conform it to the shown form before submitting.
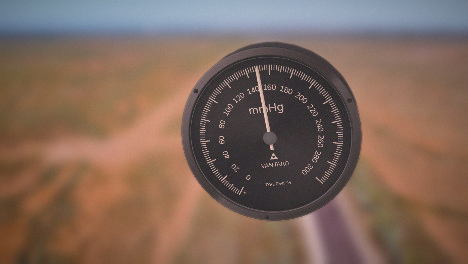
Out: 150mmHg
